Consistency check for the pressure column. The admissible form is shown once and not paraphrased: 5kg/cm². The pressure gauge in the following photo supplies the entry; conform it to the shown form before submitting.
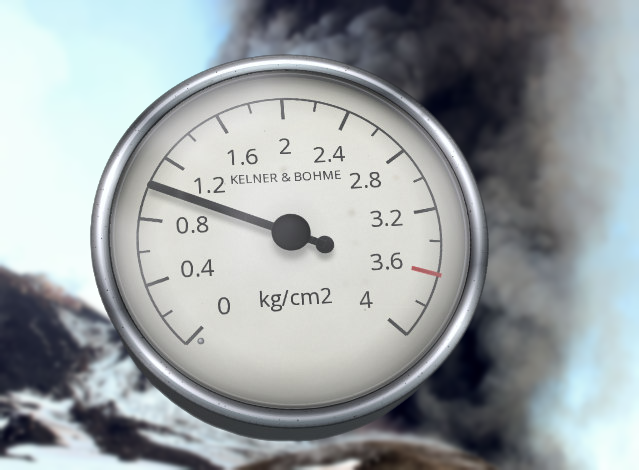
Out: 1kg/cm²
